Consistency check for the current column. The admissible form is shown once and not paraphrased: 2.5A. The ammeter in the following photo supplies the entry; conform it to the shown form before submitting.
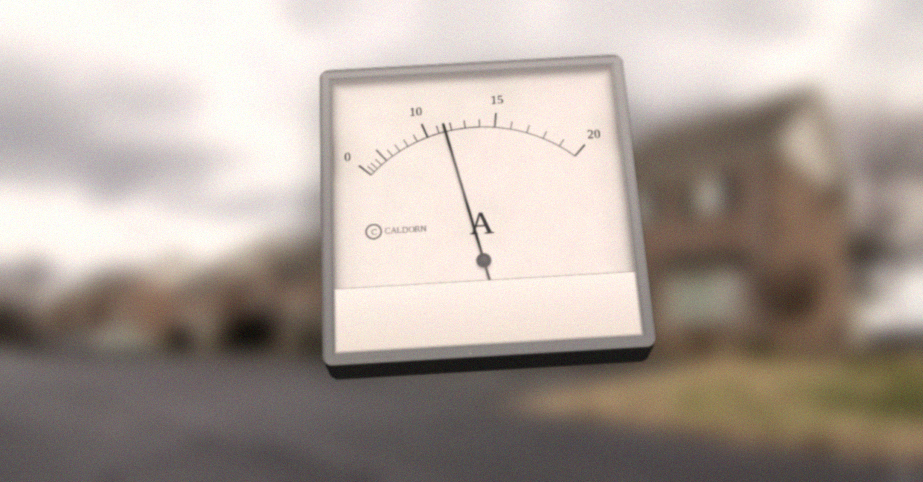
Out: 11.5A
